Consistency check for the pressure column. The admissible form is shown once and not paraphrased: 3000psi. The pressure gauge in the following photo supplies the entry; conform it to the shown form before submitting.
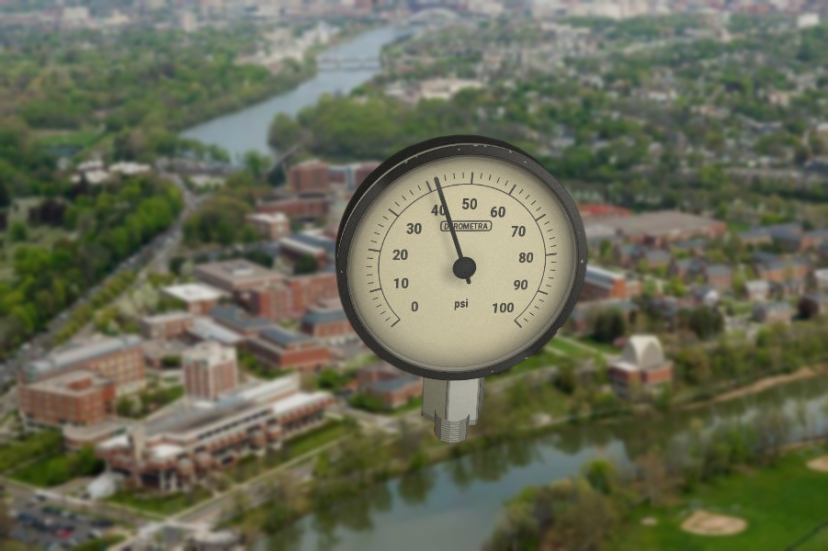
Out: 42psi
